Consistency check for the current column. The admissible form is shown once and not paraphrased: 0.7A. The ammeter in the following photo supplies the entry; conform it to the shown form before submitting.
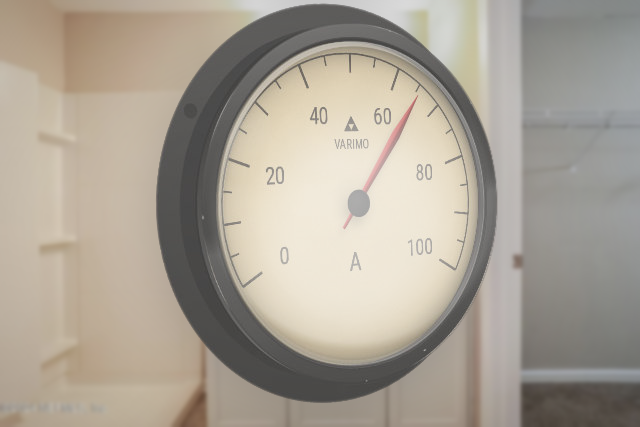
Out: 65A
